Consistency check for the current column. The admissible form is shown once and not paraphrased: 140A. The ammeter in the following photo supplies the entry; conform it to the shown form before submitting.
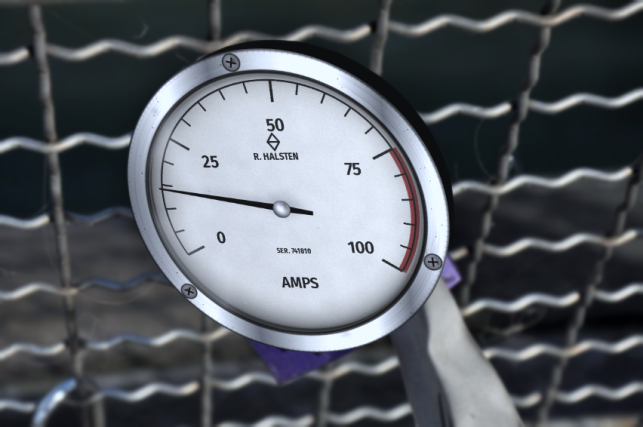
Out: 15A
